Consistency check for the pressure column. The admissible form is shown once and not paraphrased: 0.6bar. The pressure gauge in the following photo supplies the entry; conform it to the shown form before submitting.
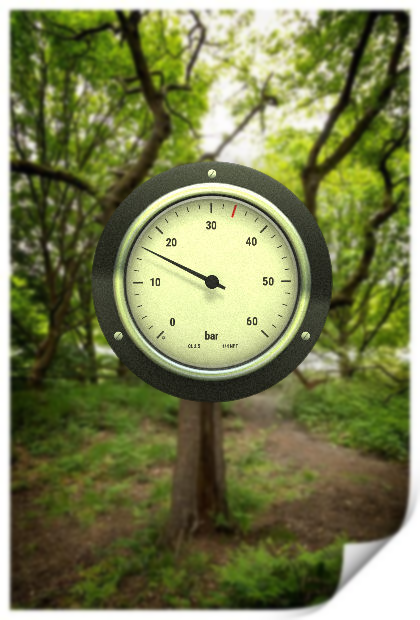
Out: 16bar
